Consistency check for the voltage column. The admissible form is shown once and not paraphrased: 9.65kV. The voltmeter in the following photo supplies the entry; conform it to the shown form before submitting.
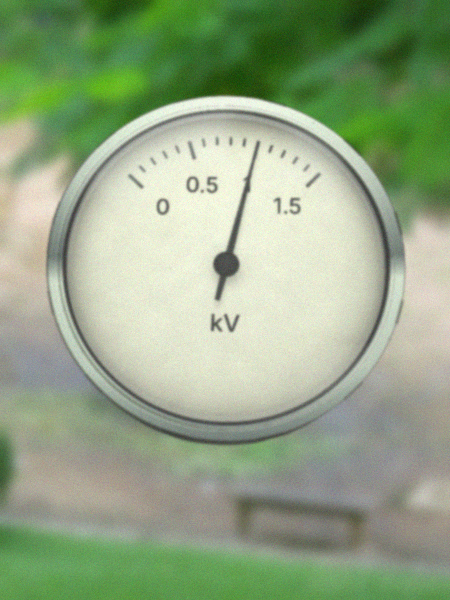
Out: 1kV
